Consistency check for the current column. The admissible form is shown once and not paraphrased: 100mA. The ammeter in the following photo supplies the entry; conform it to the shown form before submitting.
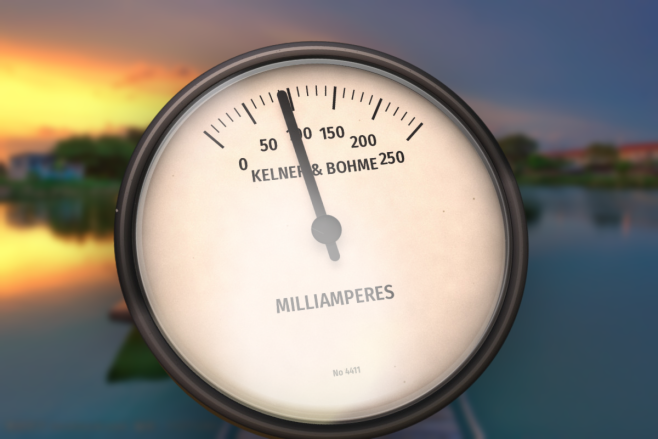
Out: 90mA
